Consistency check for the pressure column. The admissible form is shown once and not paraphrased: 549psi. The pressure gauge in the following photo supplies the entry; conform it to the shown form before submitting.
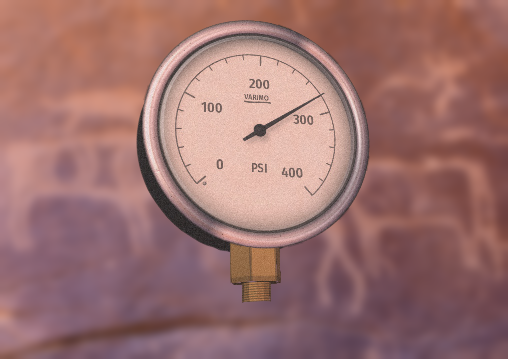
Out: 280psi
